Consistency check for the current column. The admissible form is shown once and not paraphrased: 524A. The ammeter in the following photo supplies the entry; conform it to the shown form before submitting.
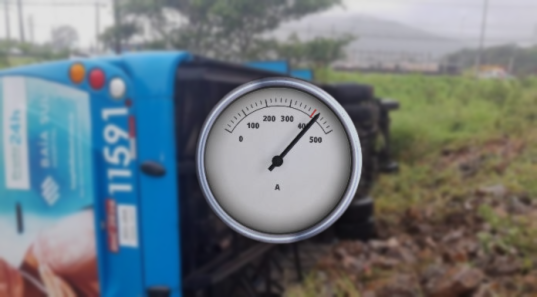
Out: 420A
